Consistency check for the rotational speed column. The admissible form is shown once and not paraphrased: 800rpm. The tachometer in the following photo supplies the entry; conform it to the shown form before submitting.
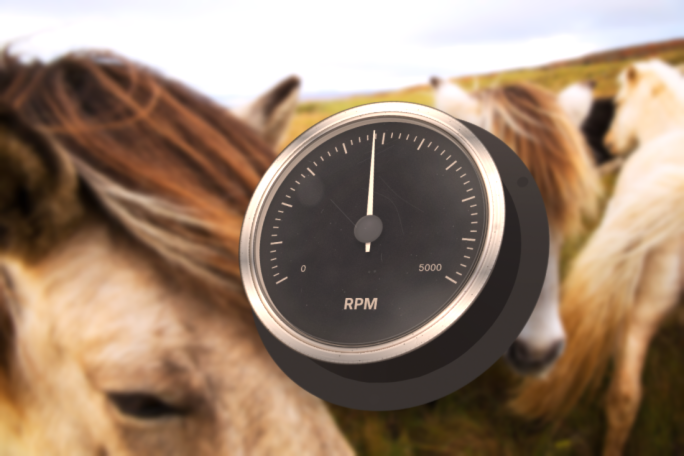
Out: 2400rpm
